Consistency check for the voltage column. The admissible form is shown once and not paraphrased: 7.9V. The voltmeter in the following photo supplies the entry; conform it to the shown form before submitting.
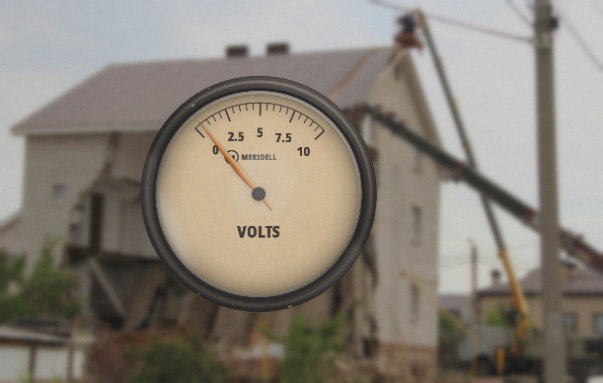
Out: 0.5V
